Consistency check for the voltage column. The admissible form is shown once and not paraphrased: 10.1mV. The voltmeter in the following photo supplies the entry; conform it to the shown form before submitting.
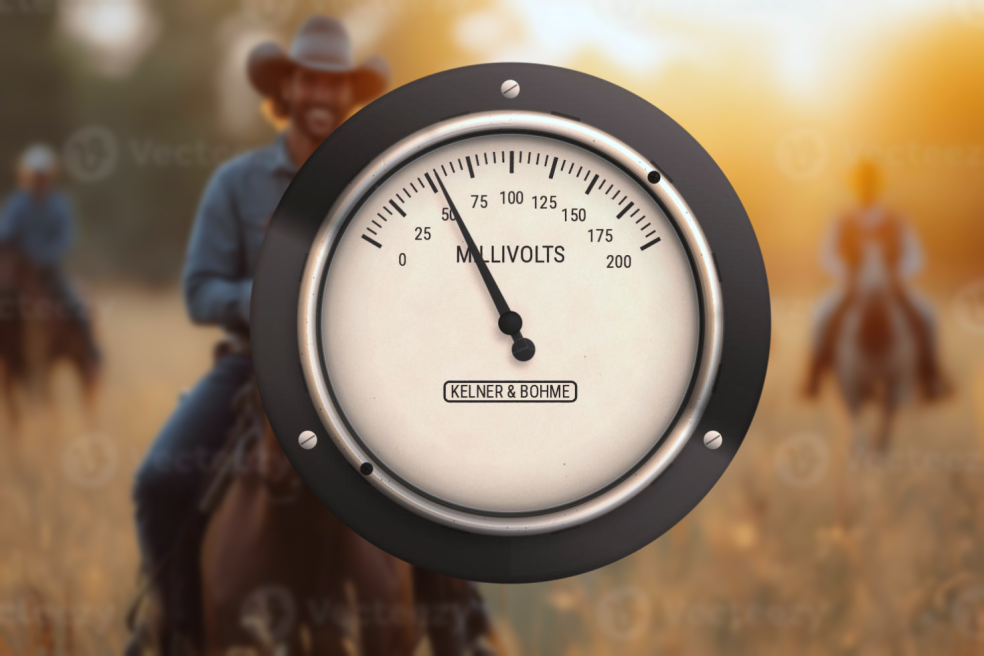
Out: 55mV
